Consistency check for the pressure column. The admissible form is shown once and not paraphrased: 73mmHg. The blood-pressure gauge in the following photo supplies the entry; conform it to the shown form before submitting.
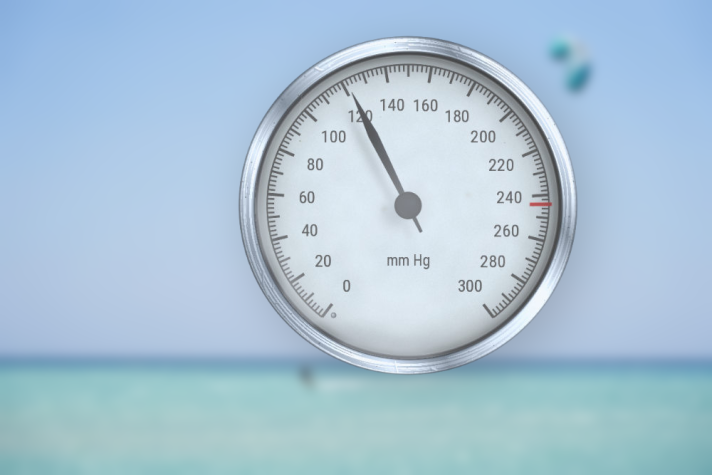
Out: 122mmHg
